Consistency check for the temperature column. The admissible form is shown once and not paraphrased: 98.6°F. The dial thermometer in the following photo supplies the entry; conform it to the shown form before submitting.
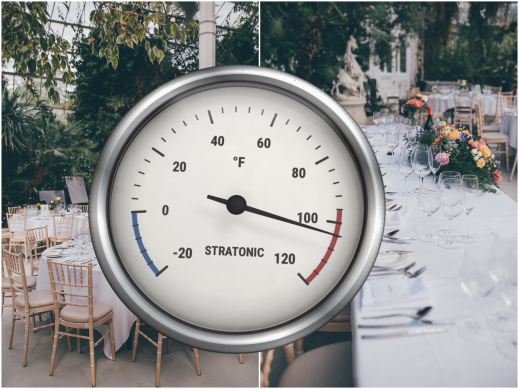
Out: 104°F
